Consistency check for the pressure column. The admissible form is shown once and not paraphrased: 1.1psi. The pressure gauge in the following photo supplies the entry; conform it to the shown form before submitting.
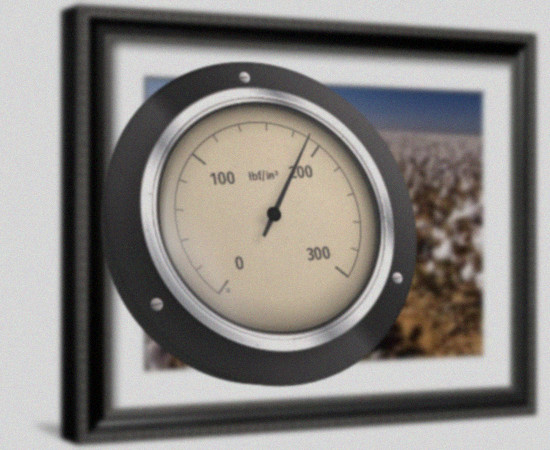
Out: 190psi
